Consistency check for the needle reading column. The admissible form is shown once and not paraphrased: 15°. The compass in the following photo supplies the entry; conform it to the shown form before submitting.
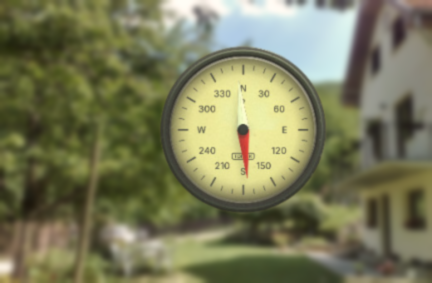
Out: 175°
